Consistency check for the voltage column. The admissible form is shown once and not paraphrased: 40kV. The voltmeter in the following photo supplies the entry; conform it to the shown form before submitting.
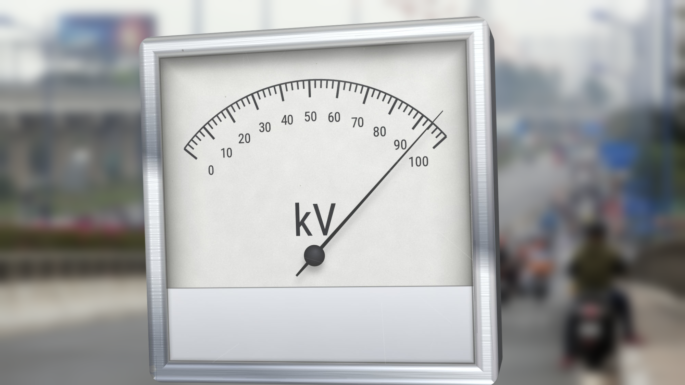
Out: 94kV
